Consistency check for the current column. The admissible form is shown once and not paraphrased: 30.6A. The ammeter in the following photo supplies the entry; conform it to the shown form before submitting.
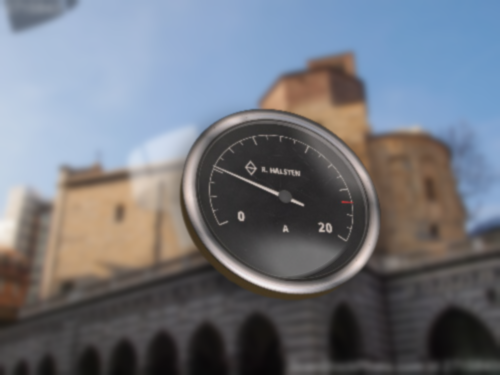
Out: 4A
